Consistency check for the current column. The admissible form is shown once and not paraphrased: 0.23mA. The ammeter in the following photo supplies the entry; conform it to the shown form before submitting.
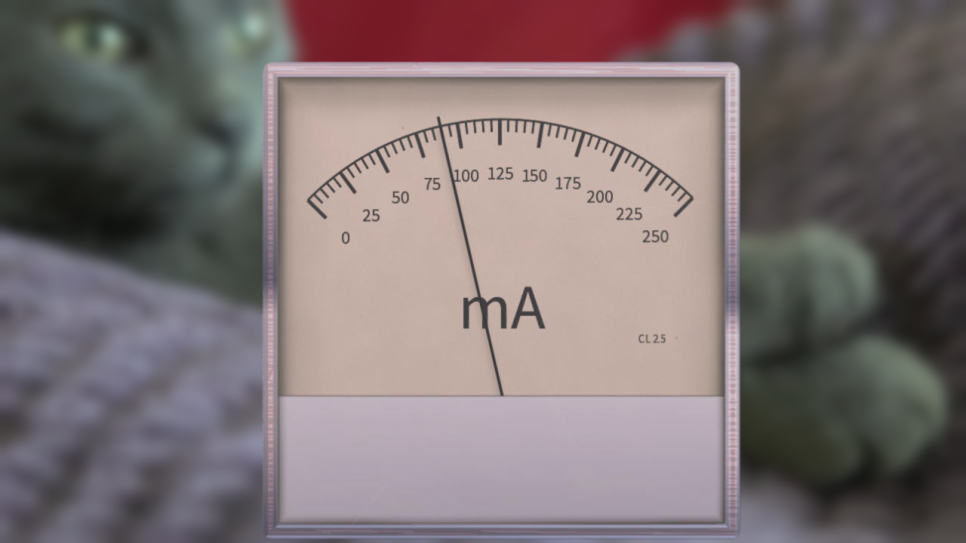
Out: 90mA
